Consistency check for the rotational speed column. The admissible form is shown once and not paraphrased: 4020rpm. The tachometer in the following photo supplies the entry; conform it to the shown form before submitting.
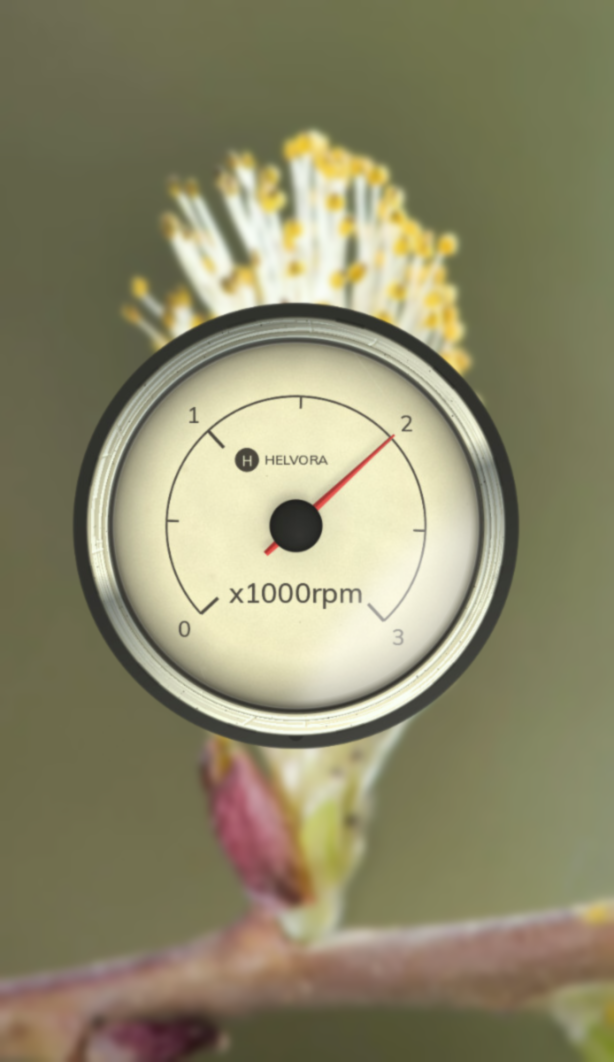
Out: 2000rpm
